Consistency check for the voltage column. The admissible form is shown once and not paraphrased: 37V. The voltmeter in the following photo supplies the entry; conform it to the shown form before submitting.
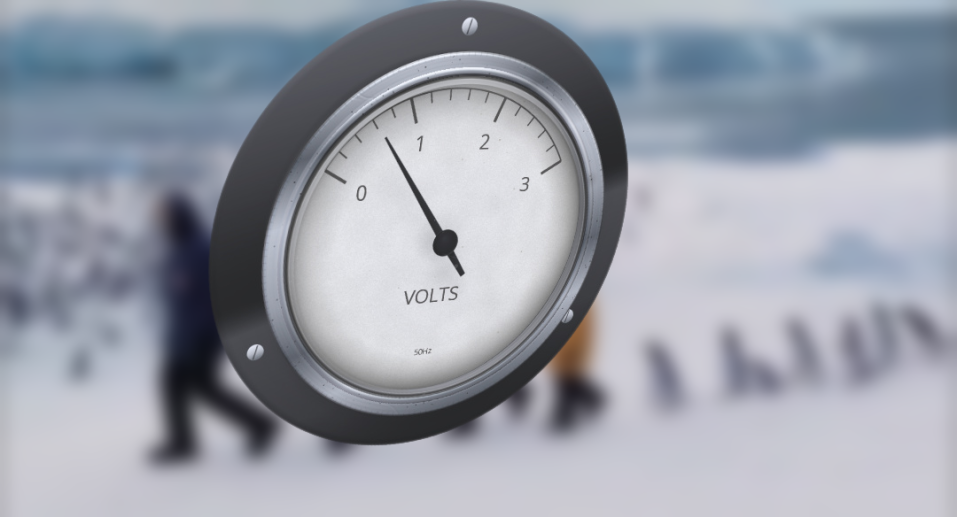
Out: 0.6V
